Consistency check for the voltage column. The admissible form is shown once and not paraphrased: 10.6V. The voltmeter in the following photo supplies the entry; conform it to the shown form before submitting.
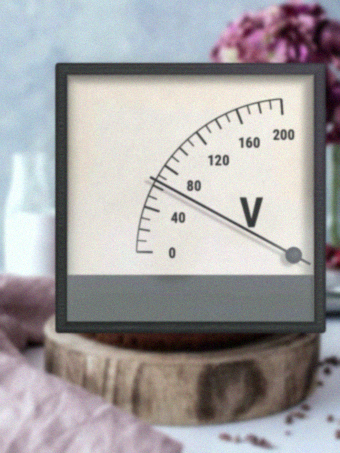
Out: 65V
